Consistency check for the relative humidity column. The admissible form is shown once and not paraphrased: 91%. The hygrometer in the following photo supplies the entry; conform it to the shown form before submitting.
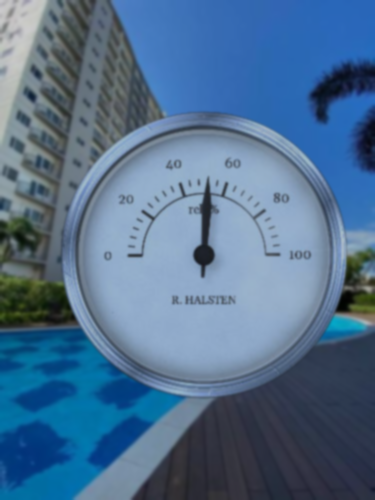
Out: 52%
